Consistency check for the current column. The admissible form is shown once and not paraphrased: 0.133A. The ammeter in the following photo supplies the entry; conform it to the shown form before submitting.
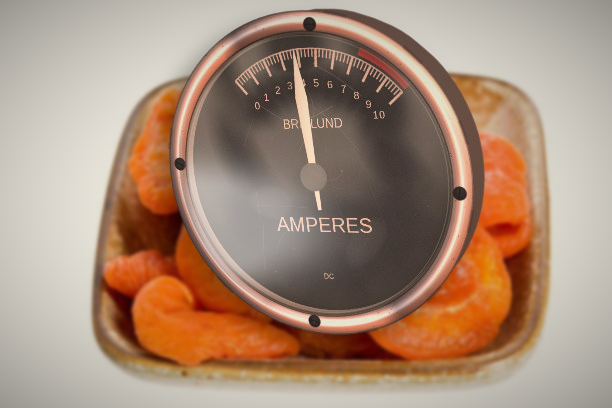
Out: 4A
